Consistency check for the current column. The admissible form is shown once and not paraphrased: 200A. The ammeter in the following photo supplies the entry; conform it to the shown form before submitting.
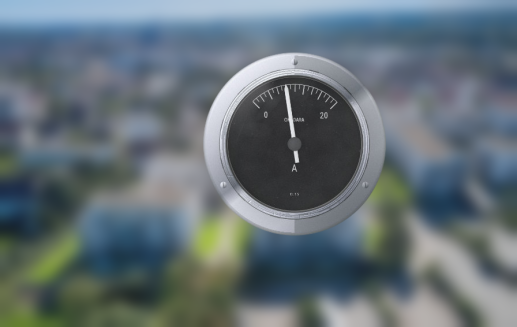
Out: 8A
